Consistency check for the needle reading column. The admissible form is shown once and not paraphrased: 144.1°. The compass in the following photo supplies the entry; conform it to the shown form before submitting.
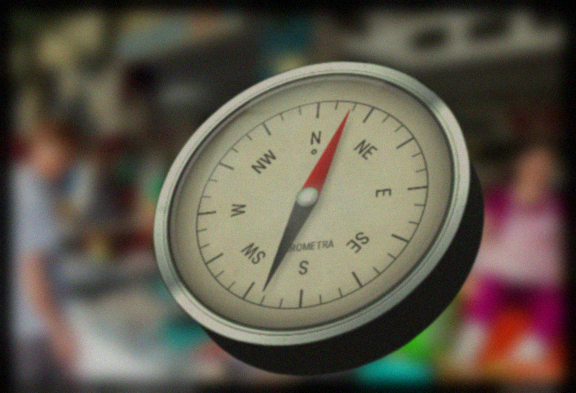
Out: 20°
